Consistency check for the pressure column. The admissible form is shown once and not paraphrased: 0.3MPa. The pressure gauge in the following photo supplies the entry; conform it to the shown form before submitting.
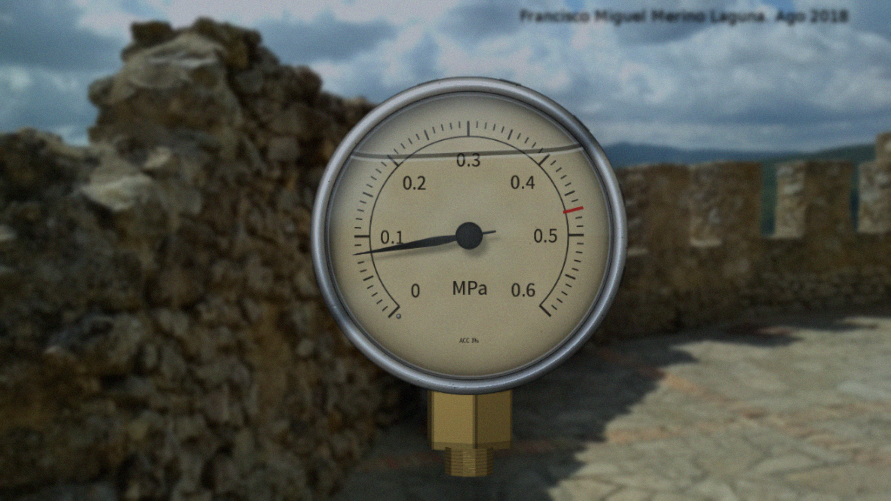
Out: 0.08MPa
